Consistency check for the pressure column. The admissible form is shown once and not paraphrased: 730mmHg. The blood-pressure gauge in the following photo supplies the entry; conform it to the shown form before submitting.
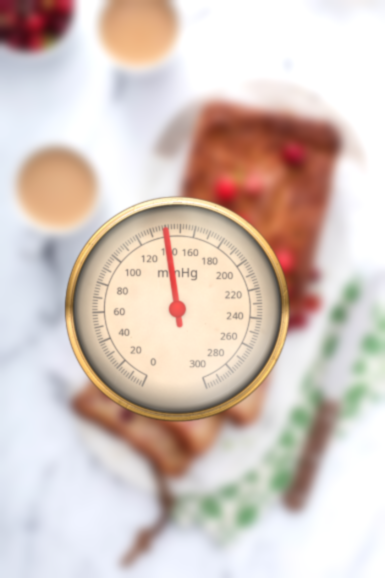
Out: 140mmHg
